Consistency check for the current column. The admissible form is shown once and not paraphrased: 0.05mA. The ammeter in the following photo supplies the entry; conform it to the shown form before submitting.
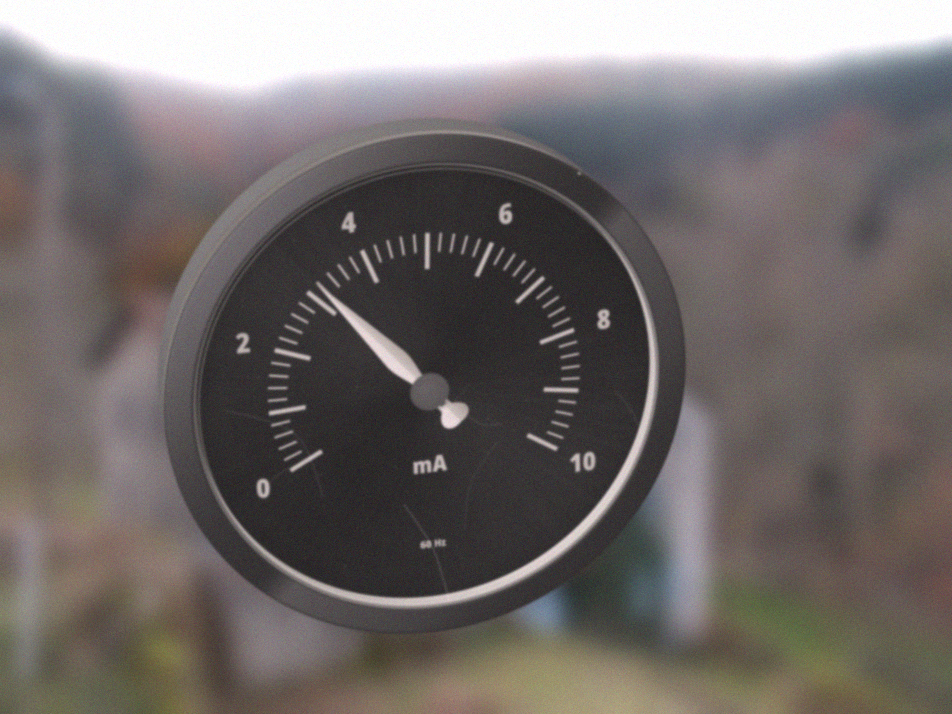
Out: 3.2mA
